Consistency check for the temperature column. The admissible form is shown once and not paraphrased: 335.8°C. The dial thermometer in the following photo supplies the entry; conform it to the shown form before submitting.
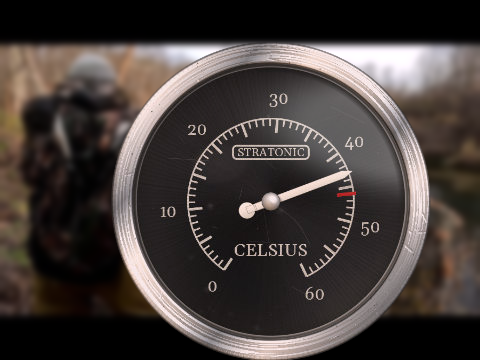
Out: 43°C
